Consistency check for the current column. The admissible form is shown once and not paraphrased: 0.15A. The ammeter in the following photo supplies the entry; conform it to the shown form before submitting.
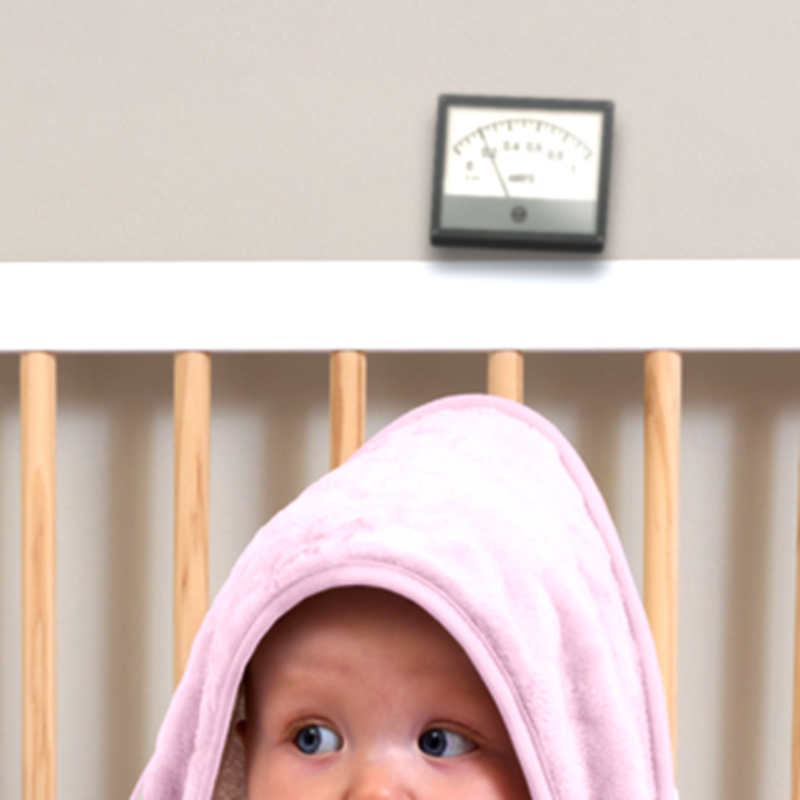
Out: 0.2A
